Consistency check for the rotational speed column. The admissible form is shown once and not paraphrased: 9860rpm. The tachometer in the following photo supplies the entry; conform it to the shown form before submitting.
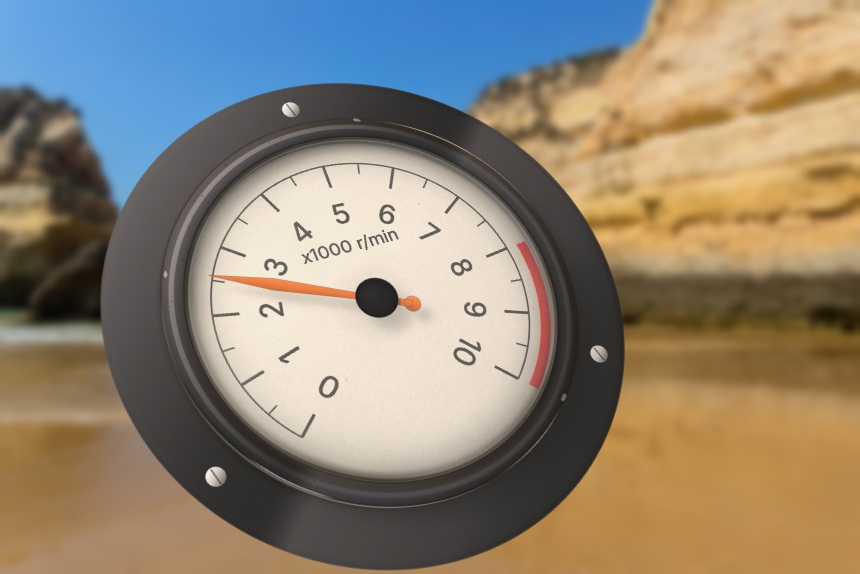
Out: 2500rpm
